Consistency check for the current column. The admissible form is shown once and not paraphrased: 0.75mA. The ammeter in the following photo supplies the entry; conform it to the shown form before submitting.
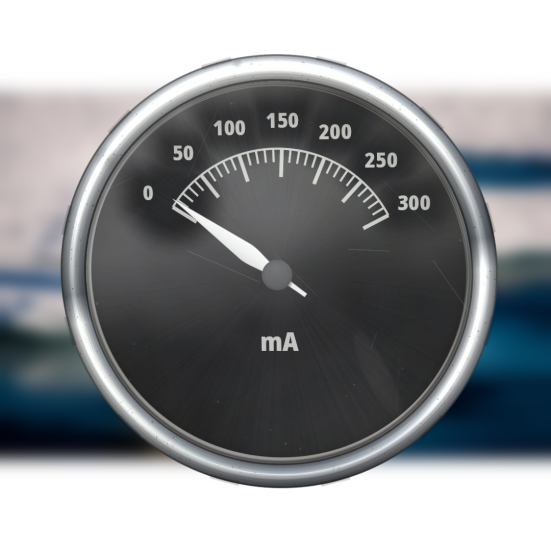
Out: 10mA
